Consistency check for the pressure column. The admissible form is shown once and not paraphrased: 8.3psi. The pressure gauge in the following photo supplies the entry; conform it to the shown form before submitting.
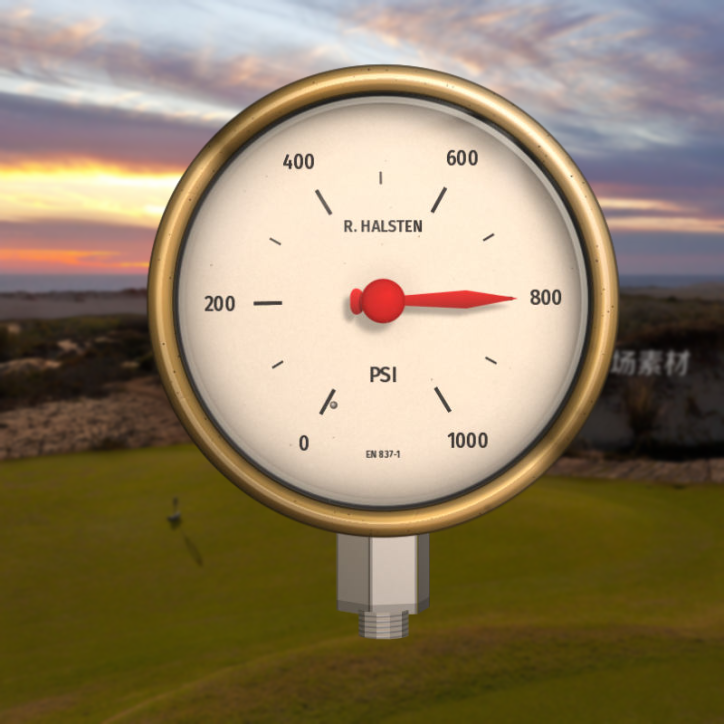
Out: 800psi
